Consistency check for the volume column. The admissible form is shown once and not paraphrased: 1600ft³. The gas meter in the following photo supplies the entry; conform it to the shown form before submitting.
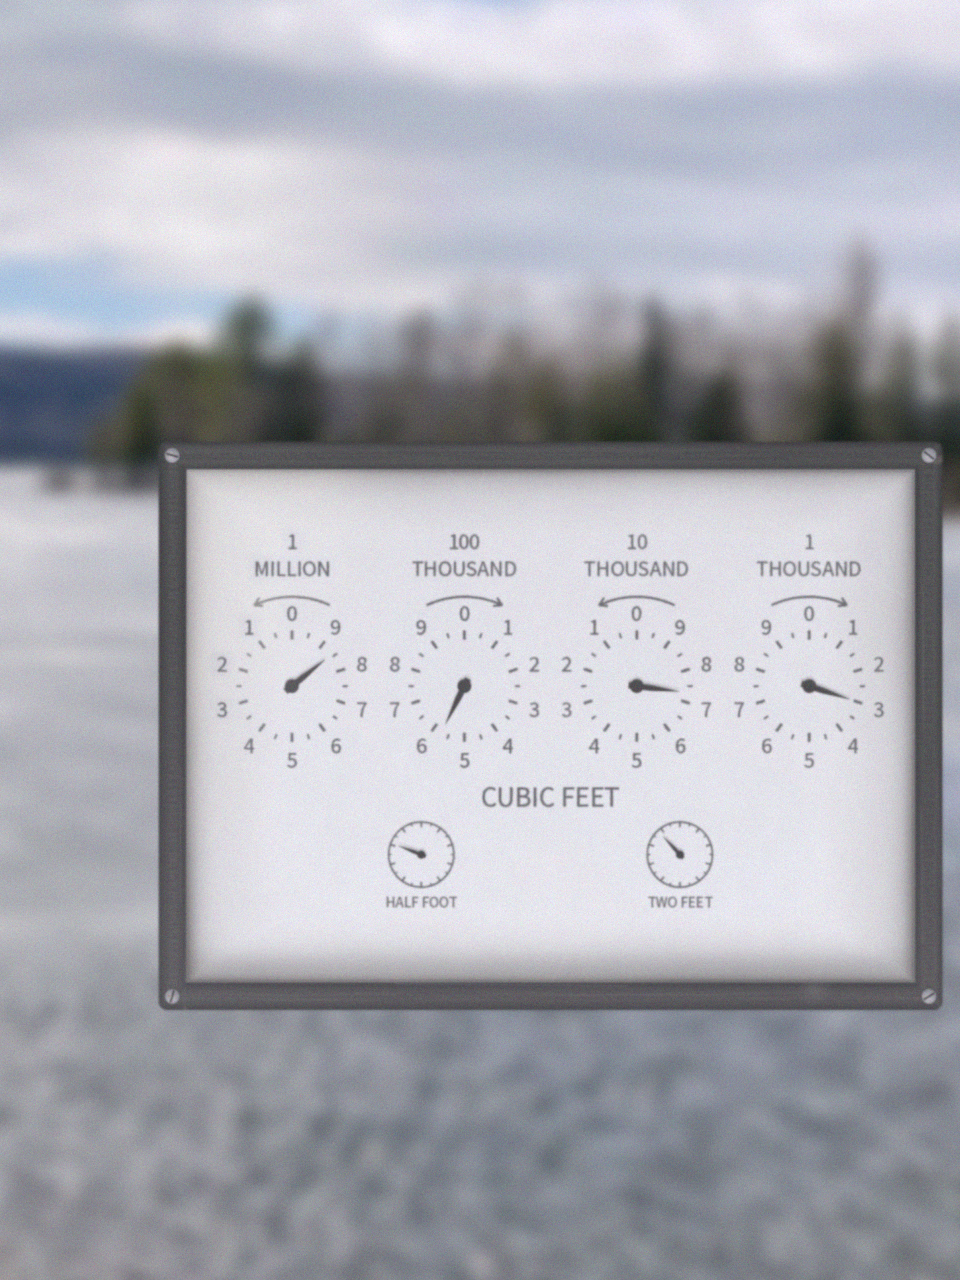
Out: 857300ft³
